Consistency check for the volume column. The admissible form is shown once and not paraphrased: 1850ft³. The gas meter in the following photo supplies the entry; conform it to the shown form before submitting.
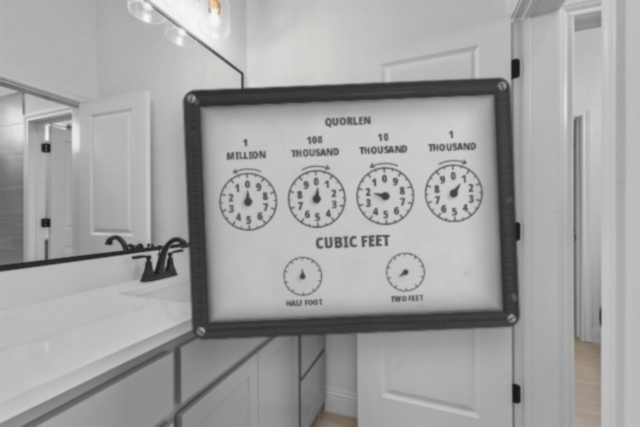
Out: 2100ft³
